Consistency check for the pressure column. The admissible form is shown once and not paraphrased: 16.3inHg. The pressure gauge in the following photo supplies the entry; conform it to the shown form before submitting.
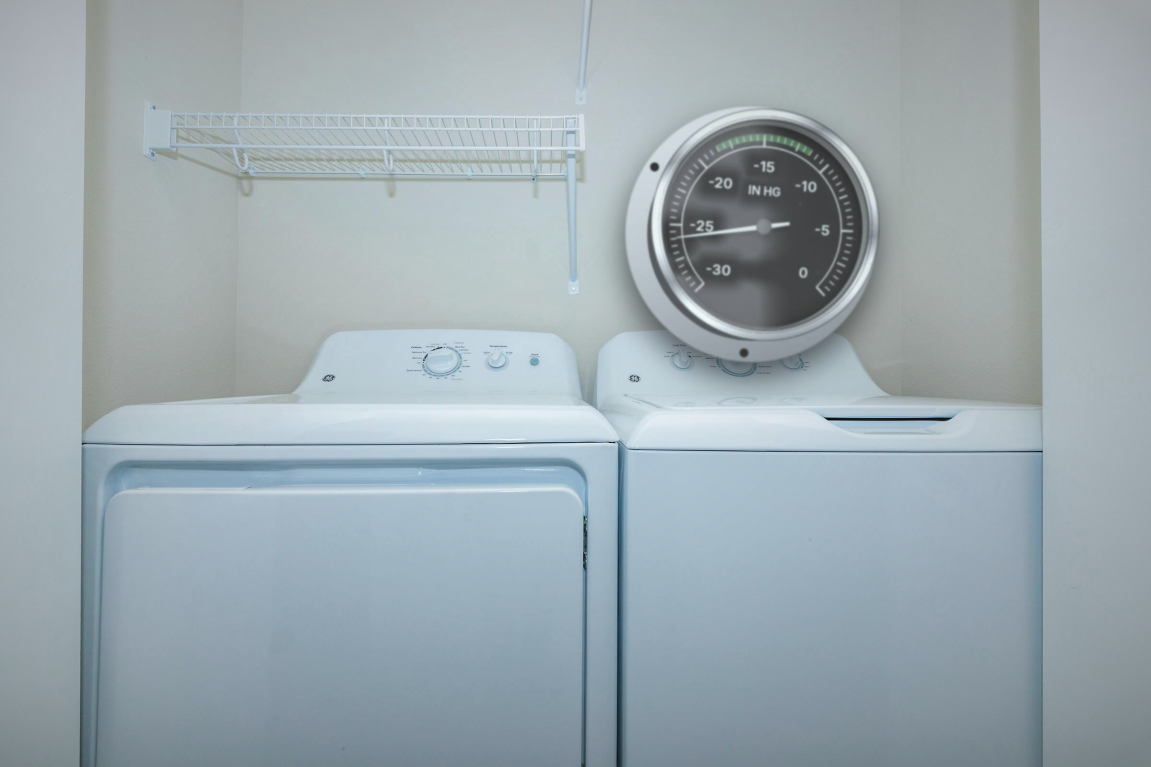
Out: -26inHg
